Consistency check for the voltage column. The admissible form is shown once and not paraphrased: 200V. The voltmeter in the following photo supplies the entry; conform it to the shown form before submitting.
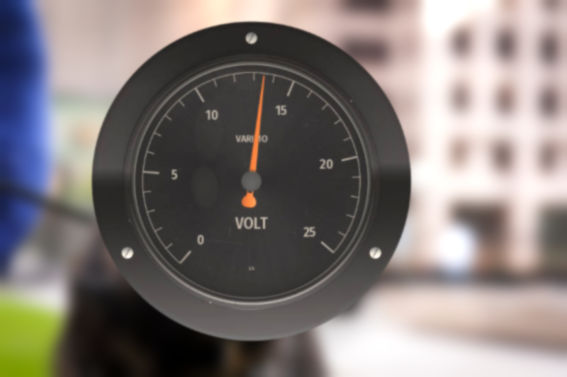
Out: 13.5V
